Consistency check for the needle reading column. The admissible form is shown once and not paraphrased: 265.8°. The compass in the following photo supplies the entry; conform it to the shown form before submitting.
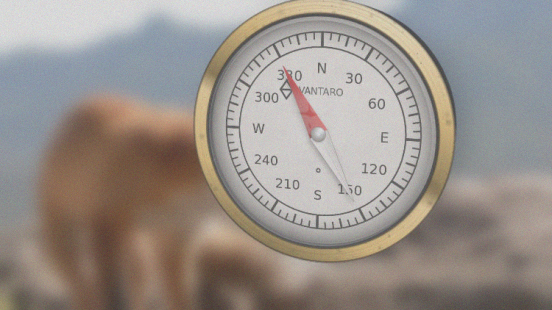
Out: 330°
